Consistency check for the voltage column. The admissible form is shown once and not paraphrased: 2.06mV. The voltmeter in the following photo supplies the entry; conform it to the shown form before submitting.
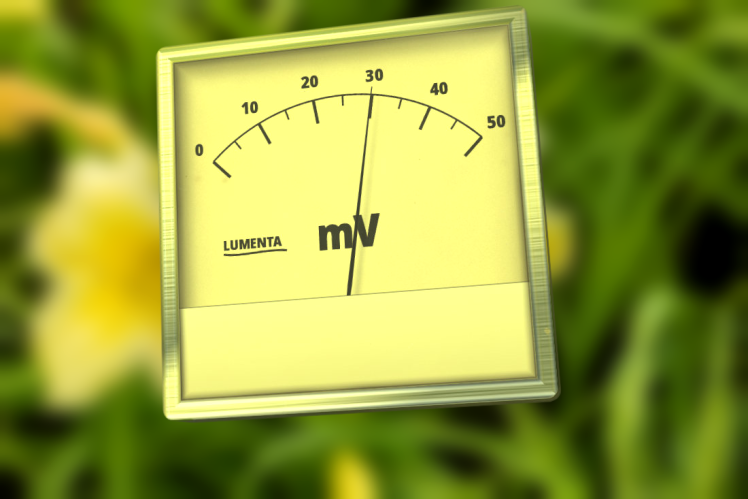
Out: 30mV
